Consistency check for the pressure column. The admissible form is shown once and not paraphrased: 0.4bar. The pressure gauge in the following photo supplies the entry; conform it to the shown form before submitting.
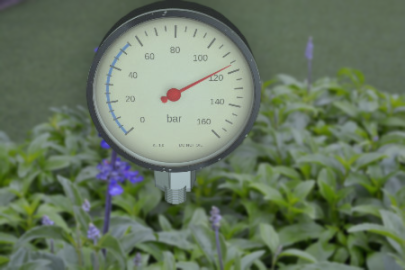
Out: 115bar
